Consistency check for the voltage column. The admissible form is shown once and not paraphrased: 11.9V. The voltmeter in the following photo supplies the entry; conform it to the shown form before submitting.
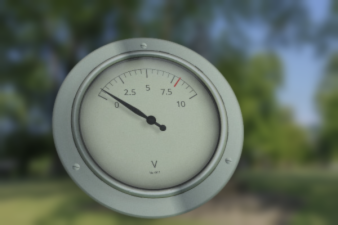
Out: 0.5V
